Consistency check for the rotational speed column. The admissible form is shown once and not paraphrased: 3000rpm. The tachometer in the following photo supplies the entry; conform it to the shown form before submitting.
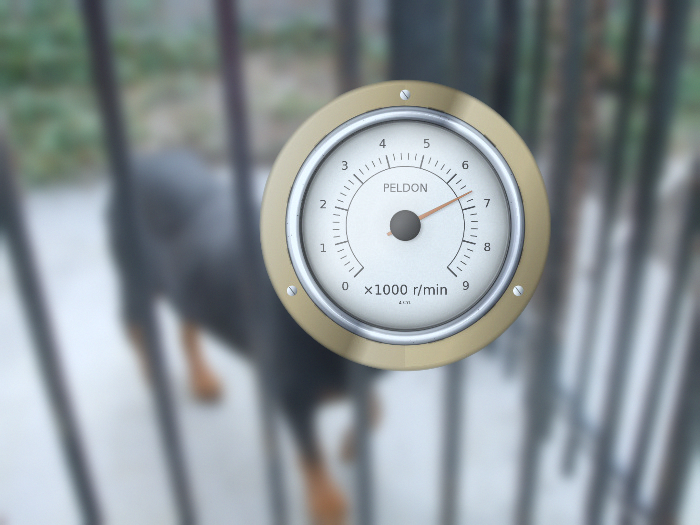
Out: 6600rpm
